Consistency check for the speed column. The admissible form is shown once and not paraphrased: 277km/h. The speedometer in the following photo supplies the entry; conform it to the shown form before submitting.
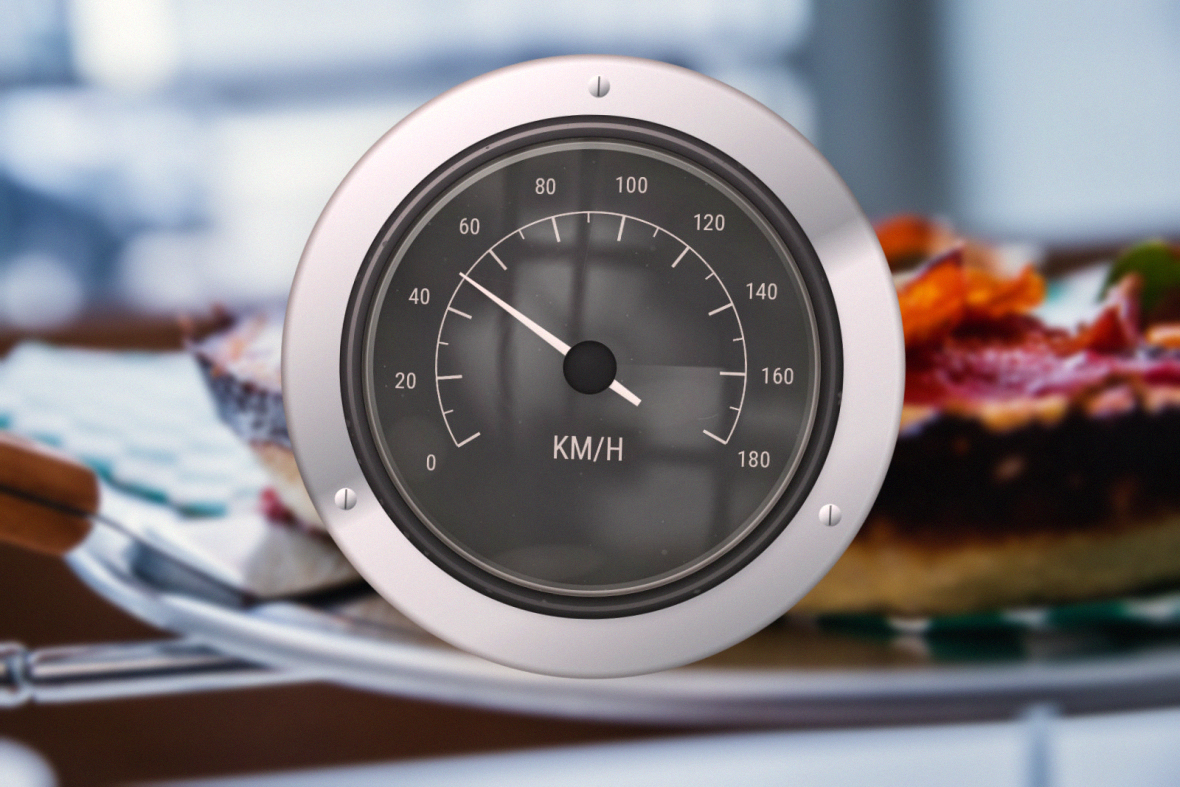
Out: 50km/h
